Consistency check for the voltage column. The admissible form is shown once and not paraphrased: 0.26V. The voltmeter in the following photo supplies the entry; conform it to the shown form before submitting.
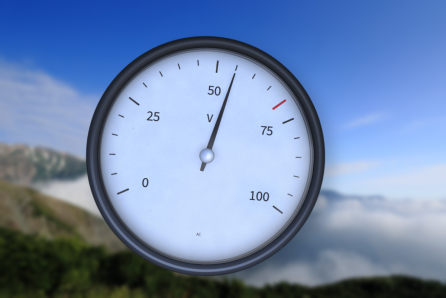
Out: 55V
